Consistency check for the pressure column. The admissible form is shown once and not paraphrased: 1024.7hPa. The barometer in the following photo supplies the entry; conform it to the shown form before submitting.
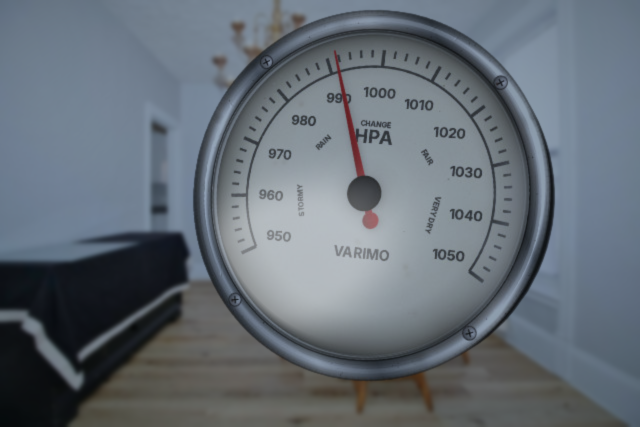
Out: 992hPa
